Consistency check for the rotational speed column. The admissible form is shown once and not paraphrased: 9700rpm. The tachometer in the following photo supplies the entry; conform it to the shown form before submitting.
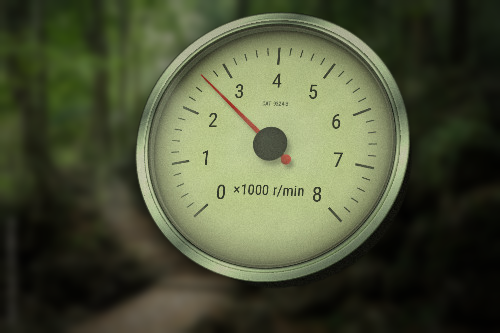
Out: 2600rpm
